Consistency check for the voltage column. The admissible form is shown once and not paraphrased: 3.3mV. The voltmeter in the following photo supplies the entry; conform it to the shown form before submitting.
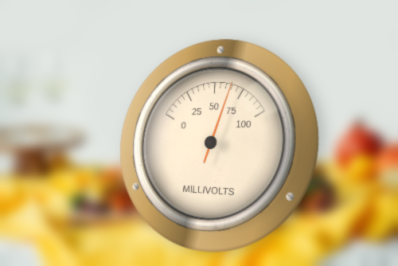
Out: 65mV
